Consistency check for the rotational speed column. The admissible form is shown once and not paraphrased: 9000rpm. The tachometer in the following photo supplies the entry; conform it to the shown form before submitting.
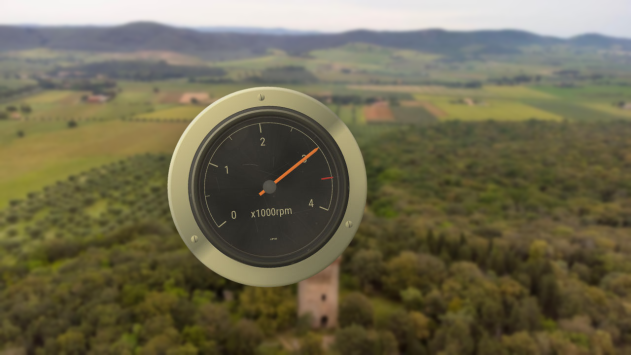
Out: 3000rpm
